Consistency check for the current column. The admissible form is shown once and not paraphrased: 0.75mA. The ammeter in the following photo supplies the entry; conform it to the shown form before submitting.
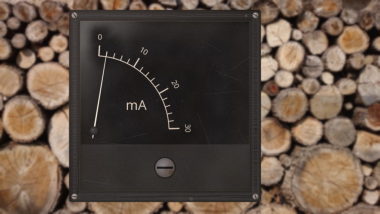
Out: 2mA
